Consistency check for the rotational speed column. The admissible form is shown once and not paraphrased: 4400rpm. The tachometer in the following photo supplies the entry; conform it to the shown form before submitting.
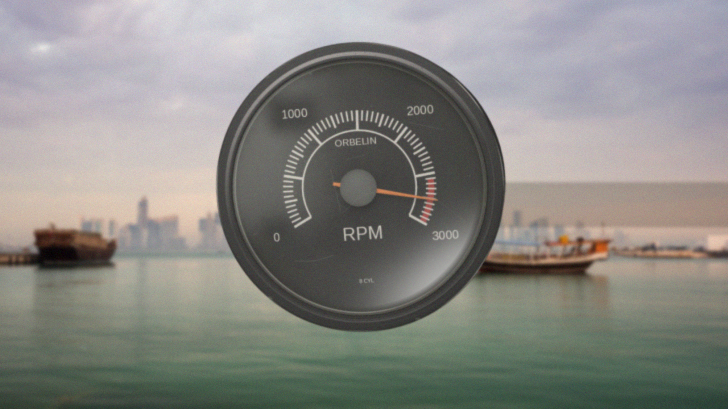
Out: 2750rpm
